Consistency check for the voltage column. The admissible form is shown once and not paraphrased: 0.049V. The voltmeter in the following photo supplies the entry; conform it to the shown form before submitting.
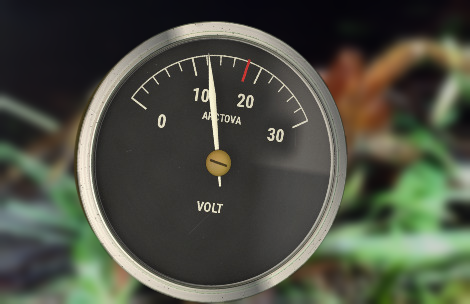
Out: 12V
